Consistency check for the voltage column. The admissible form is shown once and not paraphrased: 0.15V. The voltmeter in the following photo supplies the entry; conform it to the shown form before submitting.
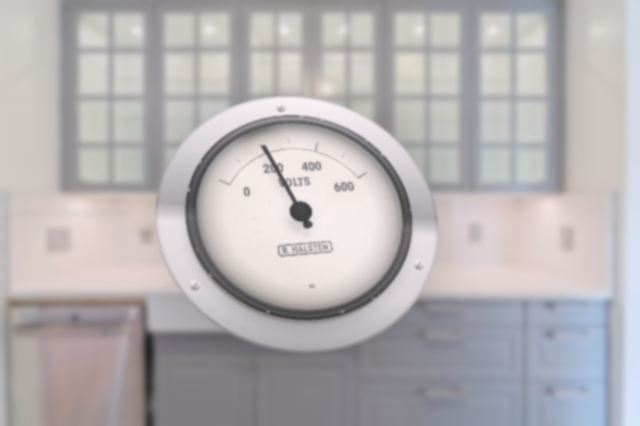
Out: 200V
